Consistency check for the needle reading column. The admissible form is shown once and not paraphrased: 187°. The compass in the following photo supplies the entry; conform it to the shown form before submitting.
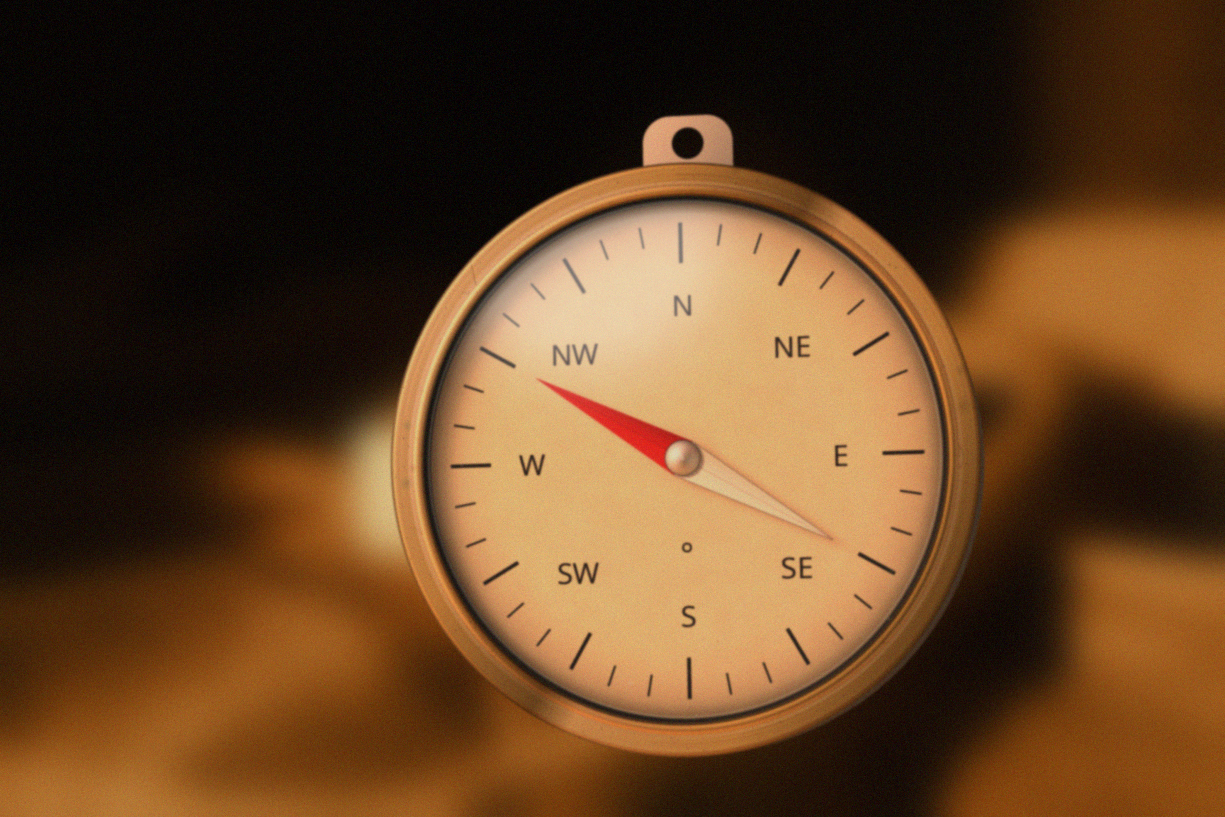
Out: 300°
